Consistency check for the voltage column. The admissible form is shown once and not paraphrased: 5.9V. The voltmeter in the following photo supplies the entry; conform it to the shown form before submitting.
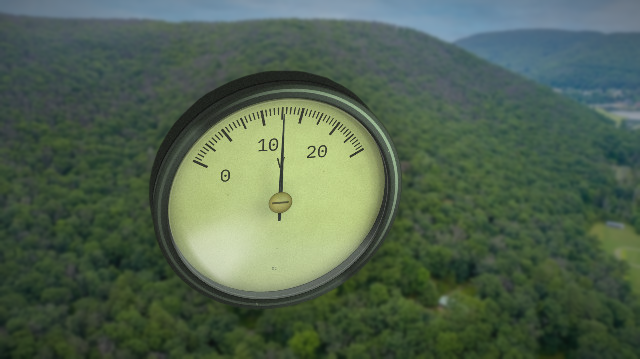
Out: 12.5V
